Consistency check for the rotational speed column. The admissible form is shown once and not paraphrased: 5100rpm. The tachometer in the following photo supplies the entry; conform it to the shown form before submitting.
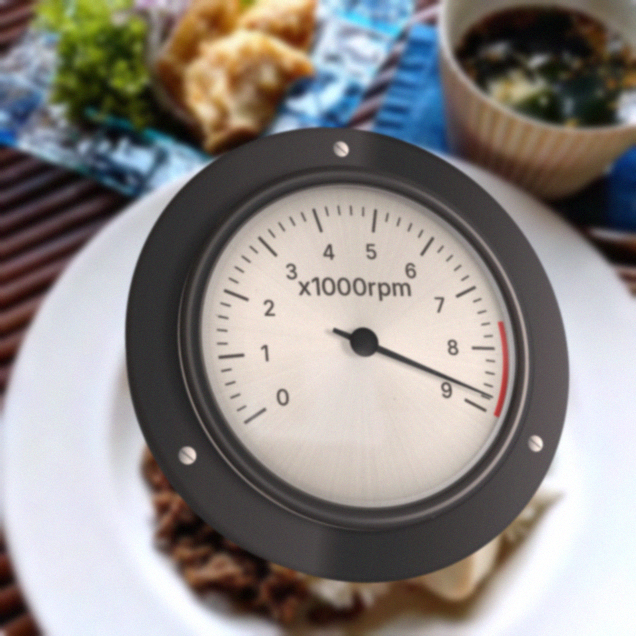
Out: 8800rpm
